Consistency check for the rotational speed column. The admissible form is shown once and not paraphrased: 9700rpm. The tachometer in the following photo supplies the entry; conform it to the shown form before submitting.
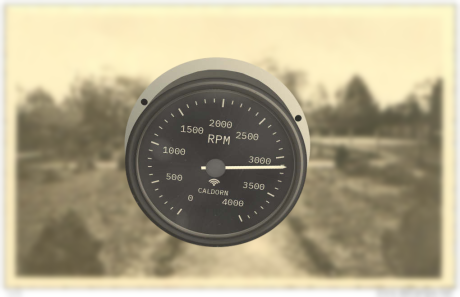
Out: 3100rpm
